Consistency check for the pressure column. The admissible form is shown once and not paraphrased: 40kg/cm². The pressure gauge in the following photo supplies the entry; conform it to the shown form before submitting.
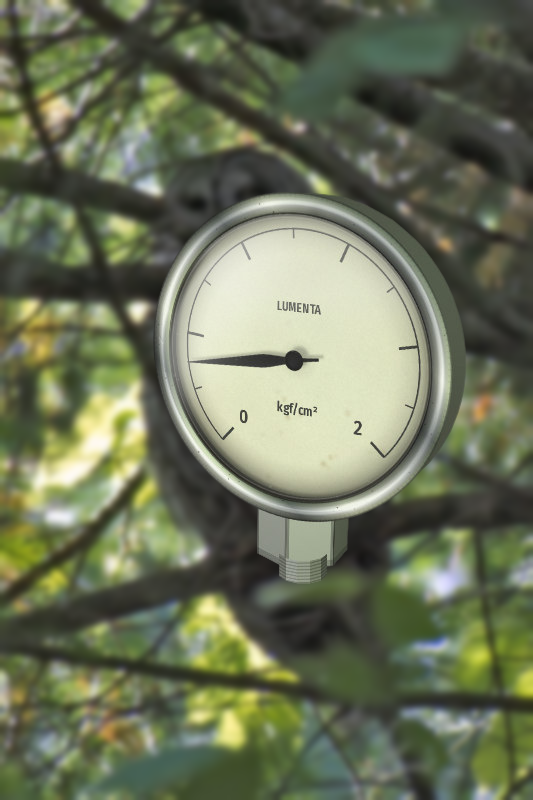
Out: 0.3kg/cm²
